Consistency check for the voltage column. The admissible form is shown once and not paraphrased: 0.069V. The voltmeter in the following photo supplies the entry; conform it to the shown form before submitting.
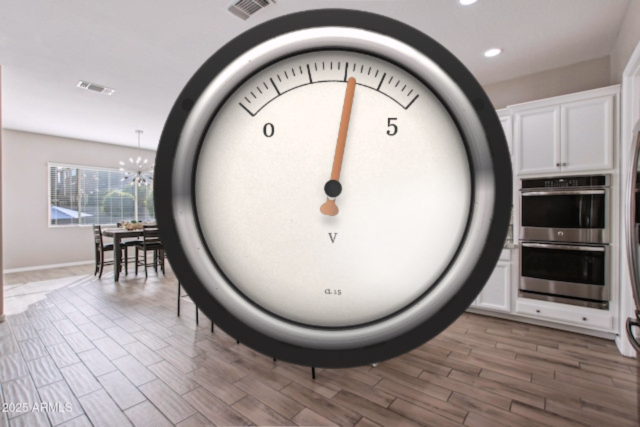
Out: 3.2V
